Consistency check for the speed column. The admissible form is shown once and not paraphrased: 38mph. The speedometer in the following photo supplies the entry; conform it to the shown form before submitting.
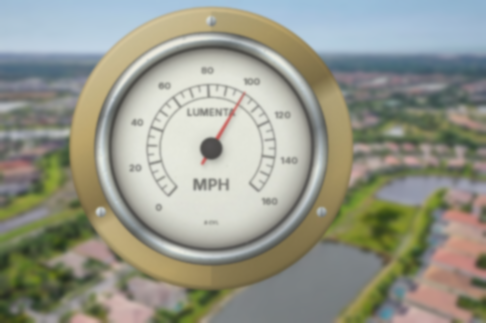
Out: 100mph
